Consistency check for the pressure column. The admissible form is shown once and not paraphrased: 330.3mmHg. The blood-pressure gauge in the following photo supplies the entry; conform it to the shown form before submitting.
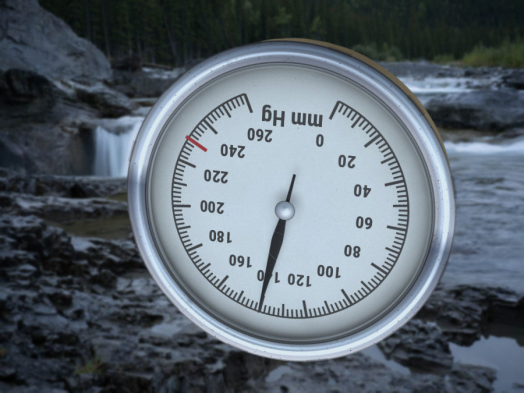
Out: 140mmHg
